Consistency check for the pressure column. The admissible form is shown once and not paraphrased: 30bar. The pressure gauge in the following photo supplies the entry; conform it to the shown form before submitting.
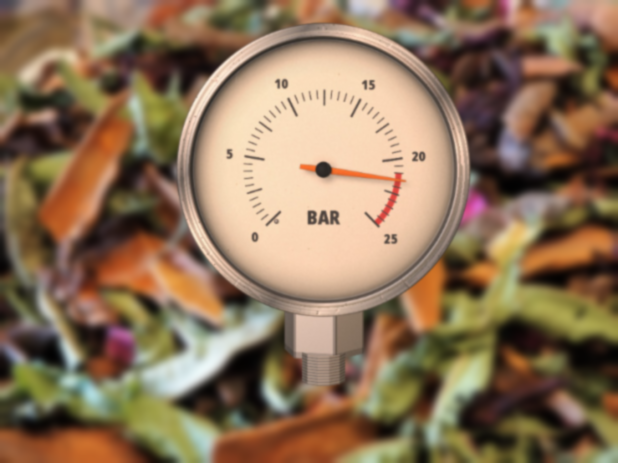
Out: 21.5bar
